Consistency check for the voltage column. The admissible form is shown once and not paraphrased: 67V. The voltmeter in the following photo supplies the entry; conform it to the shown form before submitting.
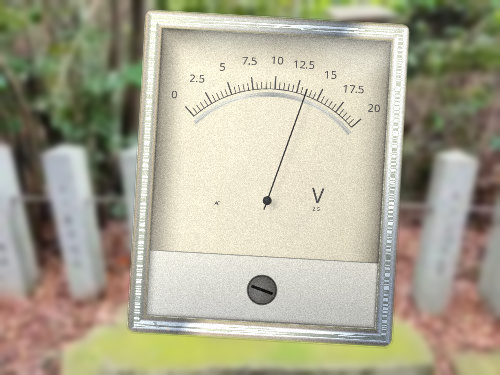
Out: 13.5V
